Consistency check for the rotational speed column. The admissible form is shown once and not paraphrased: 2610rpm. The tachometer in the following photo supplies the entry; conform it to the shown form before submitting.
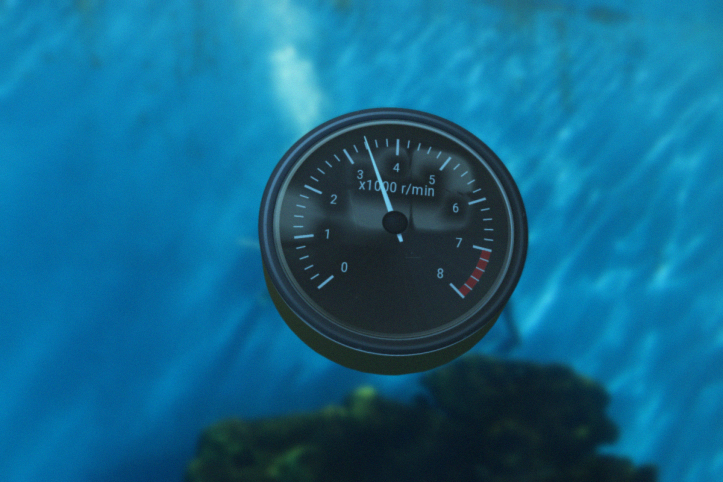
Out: 3400rpm
